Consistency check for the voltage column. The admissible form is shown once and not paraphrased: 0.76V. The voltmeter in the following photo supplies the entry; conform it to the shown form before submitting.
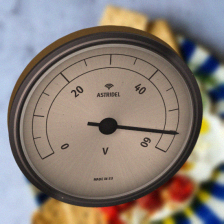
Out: 55V
